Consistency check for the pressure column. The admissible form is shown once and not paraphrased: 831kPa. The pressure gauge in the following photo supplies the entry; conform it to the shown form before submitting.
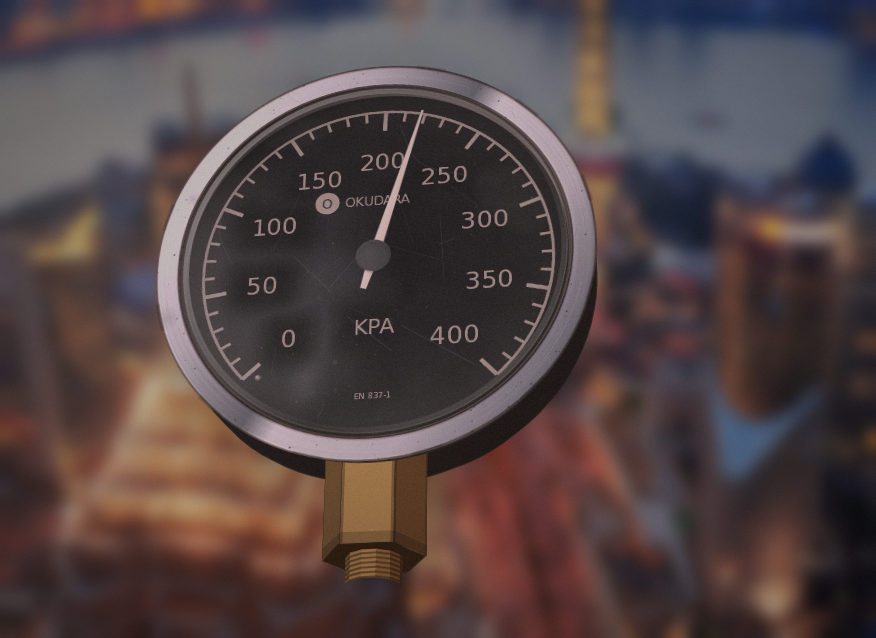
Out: 220kPa
